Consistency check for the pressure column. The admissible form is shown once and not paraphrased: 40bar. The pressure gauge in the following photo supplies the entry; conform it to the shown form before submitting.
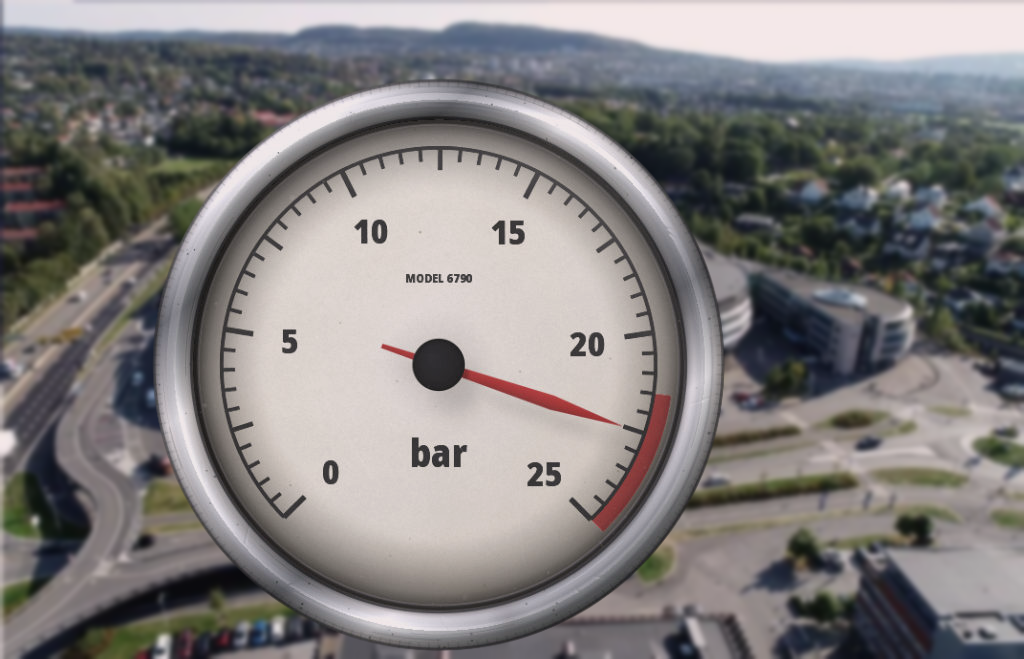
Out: 22.5bar
